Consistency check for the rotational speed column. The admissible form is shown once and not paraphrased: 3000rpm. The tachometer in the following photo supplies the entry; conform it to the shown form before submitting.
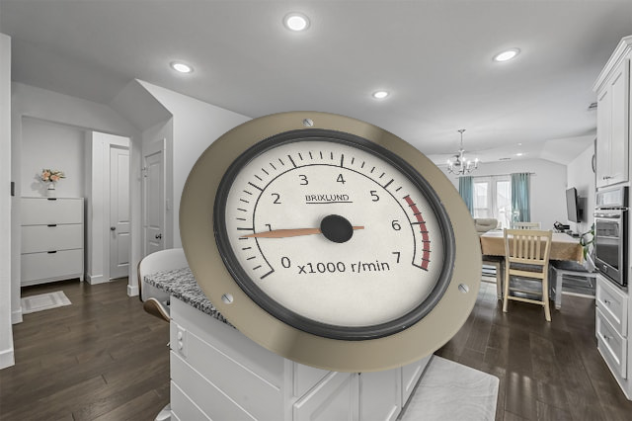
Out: 800rpm
